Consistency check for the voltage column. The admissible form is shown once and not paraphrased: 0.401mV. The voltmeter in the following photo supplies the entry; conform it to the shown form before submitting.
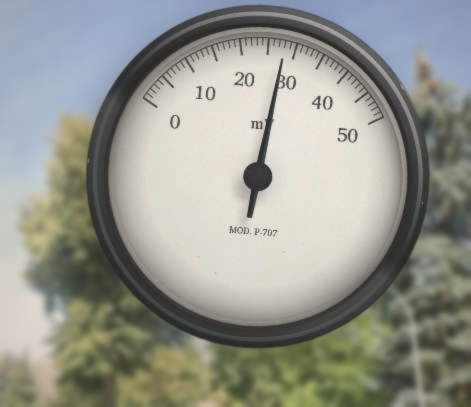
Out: 28mV
